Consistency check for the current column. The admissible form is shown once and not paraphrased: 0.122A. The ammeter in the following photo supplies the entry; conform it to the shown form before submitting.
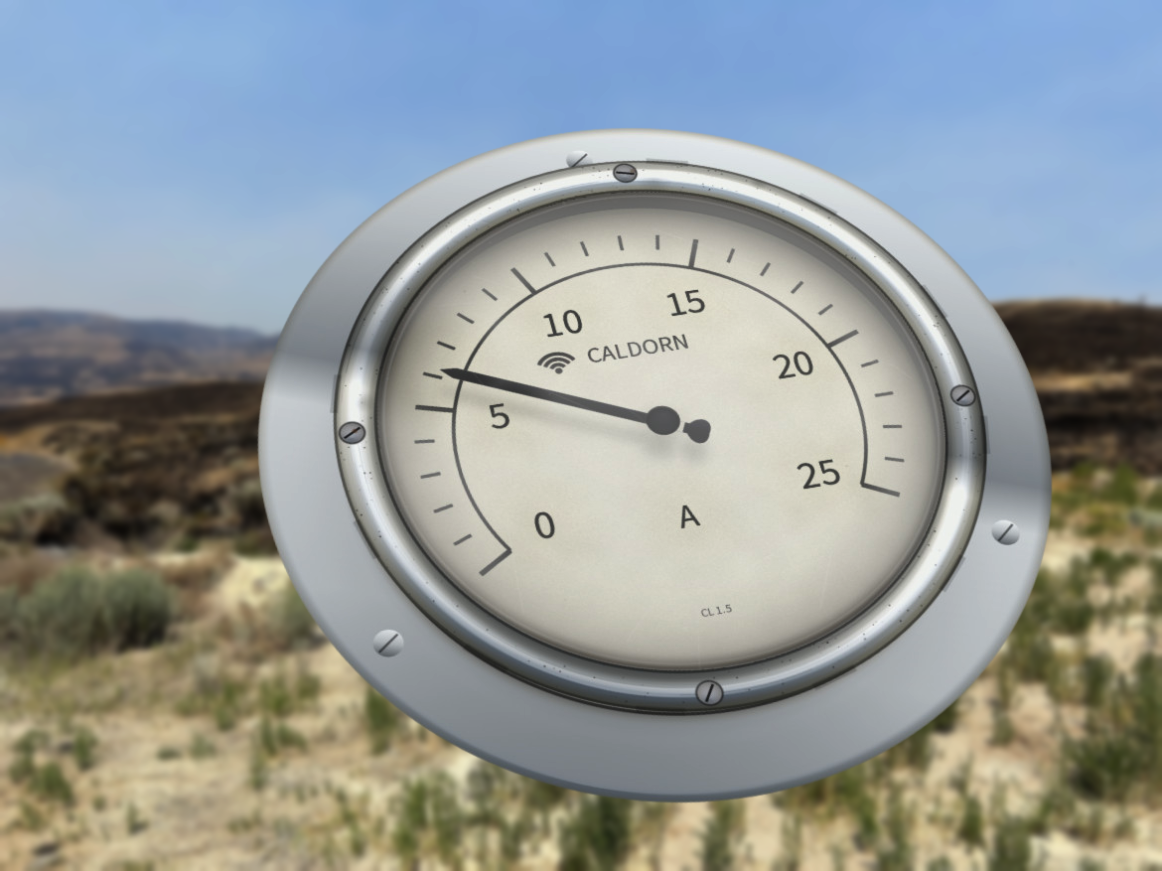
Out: 6A
